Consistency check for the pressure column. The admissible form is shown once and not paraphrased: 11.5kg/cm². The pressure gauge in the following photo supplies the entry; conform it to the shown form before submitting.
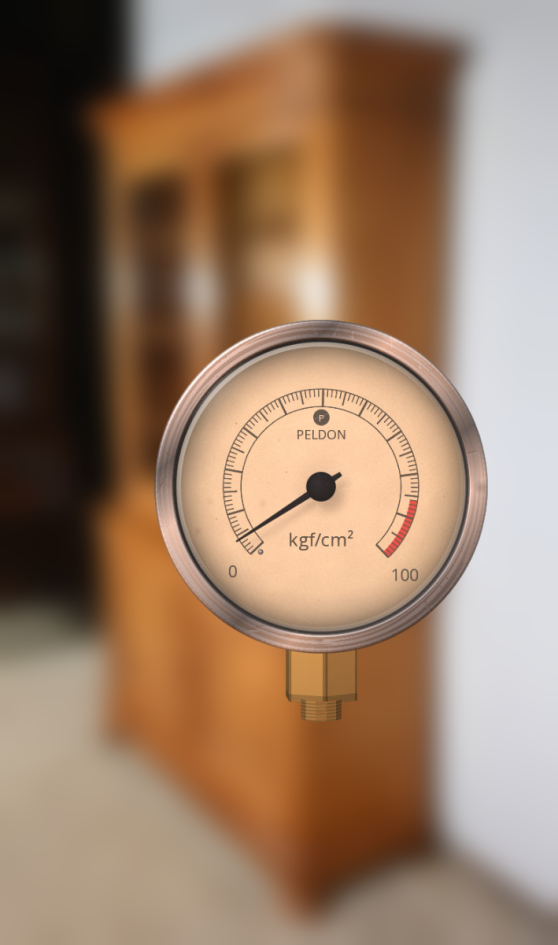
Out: 4kg/cm²
